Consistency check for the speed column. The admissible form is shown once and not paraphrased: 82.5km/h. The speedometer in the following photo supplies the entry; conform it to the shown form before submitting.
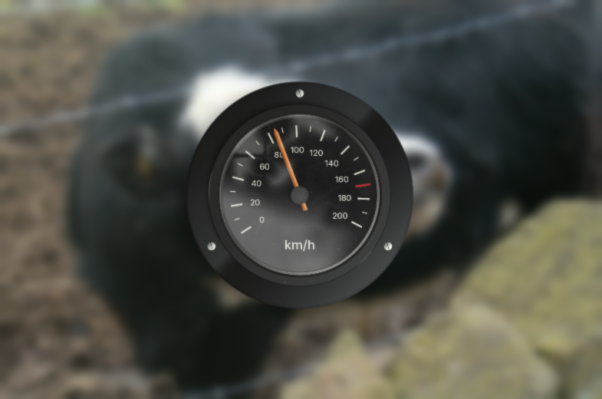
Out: 85km/h
